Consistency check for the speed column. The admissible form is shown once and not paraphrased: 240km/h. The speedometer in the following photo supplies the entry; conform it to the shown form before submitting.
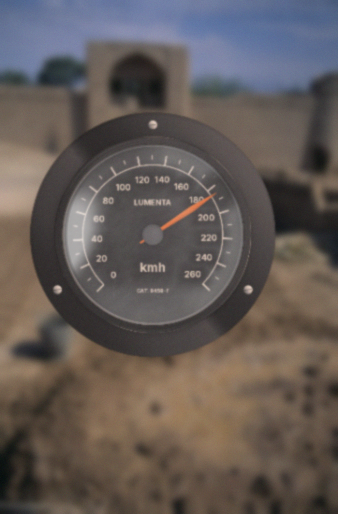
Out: 185km/h
